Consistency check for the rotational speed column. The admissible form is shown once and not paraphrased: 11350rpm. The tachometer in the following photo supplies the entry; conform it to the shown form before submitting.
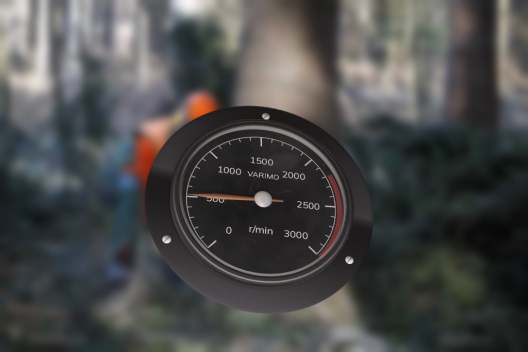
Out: 500rpm
